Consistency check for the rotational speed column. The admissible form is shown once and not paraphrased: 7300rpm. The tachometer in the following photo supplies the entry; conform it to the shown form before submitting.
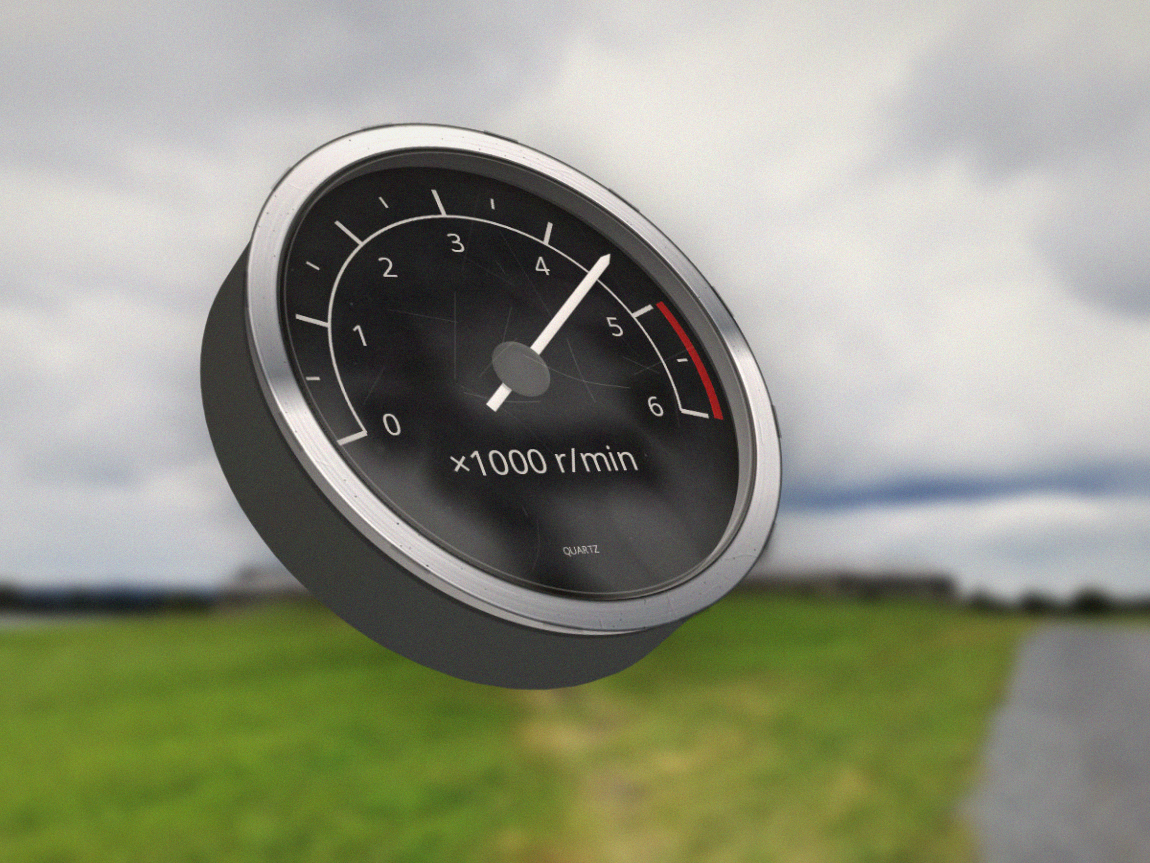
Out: 4500rpm
